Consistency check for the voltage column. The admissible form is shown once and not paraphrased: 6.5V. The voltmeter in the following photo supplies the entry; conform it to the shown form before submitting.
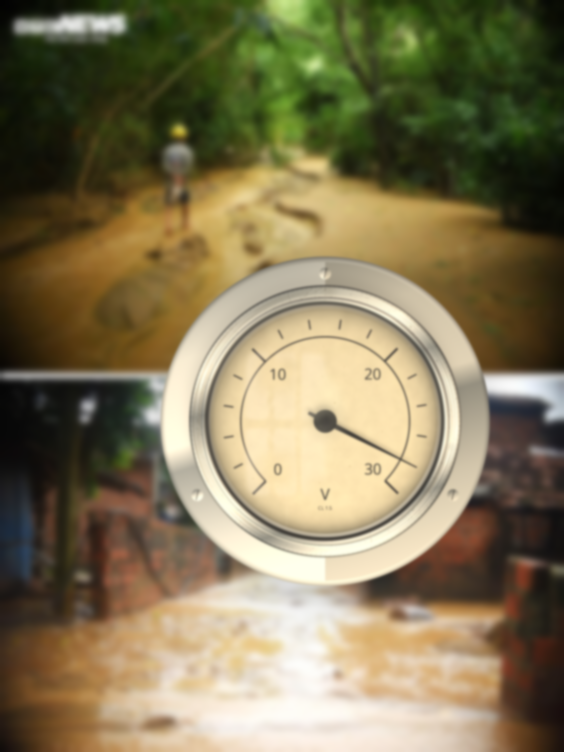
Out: 28V
